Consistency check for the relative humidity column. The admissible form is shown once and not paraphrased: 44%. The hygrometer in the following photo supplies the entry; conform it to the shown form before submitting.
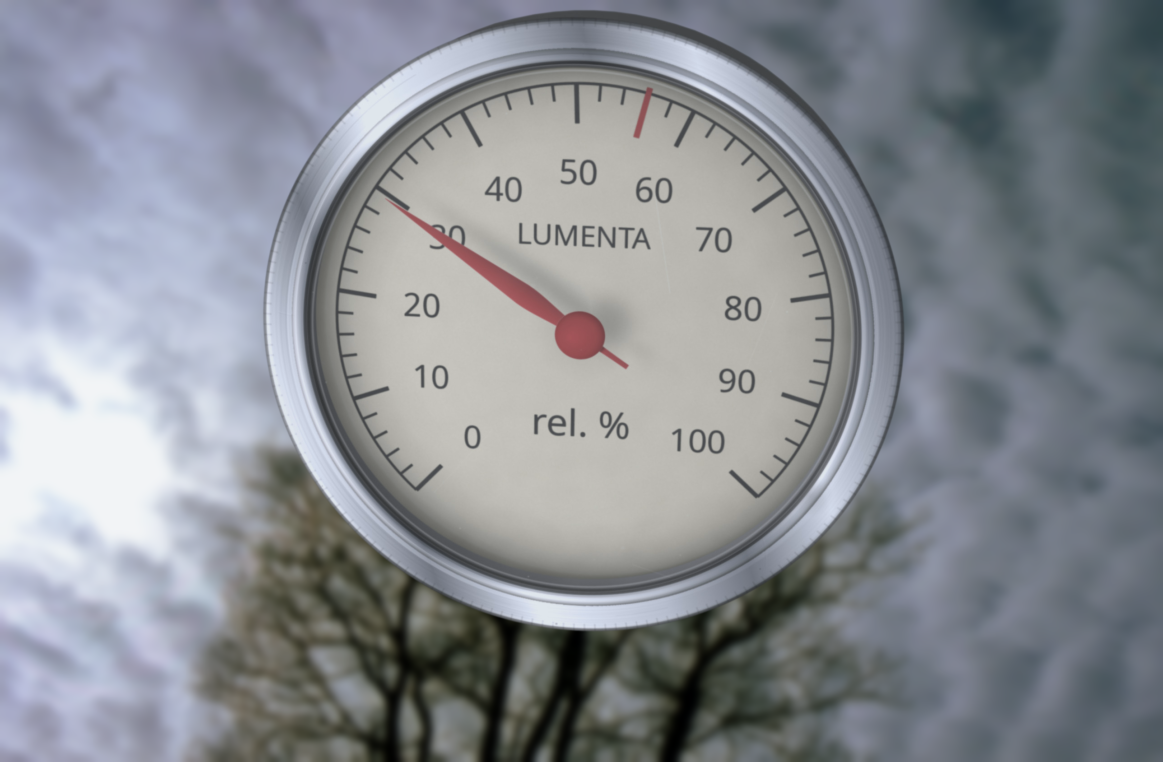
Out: 30%
